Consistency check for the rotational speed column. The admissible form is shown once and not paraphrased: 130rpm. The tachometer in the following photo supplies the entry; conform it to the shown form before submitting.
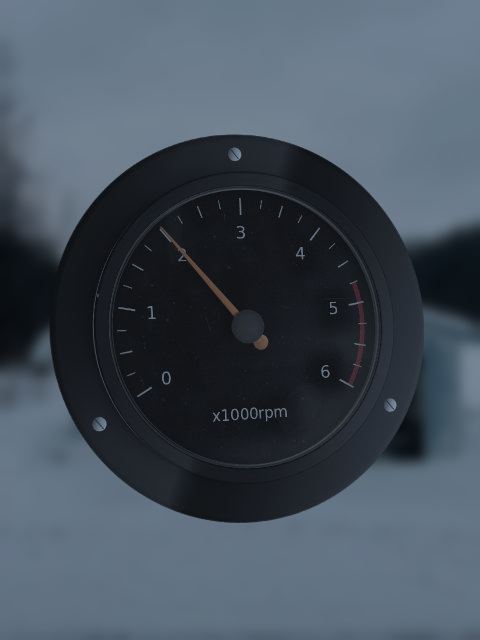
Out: 2000rpm
